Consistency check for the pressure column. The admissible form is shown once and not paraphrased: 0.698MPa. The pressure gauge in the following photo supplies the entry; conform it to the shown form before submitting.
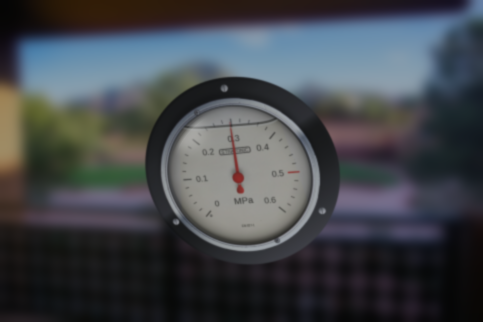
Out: 0.3MPa
